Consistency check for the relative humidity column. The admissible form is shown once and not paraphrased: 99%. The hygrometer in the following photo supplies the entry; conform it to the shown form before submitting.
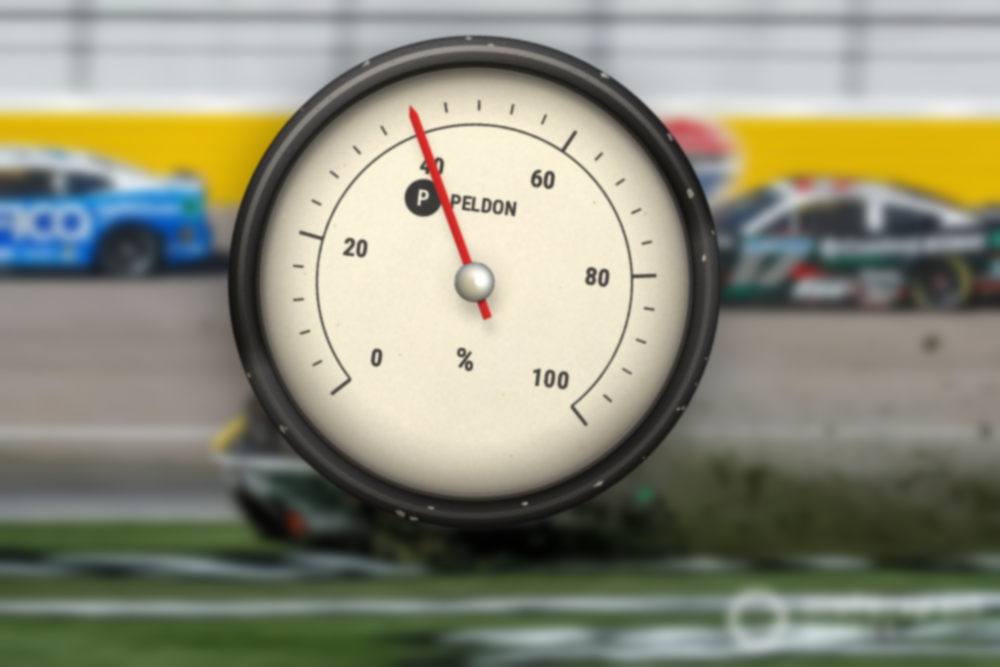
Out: 40%
